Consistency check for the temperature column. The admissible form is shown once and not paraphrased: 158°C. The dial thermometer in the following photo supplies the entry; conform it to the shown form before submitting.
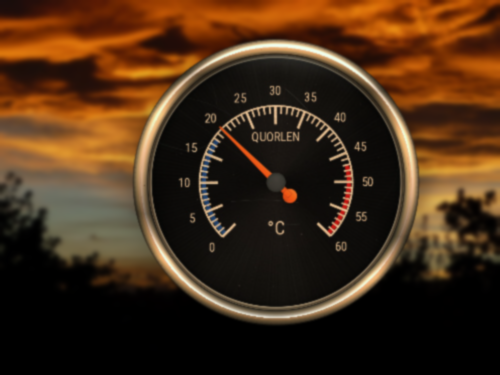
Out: 20°C
